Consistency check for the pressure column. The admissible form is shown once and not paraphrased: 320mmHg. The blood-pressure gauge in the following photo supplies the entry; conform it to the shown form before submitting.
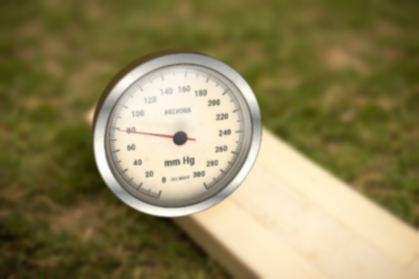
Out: 80mmHg
